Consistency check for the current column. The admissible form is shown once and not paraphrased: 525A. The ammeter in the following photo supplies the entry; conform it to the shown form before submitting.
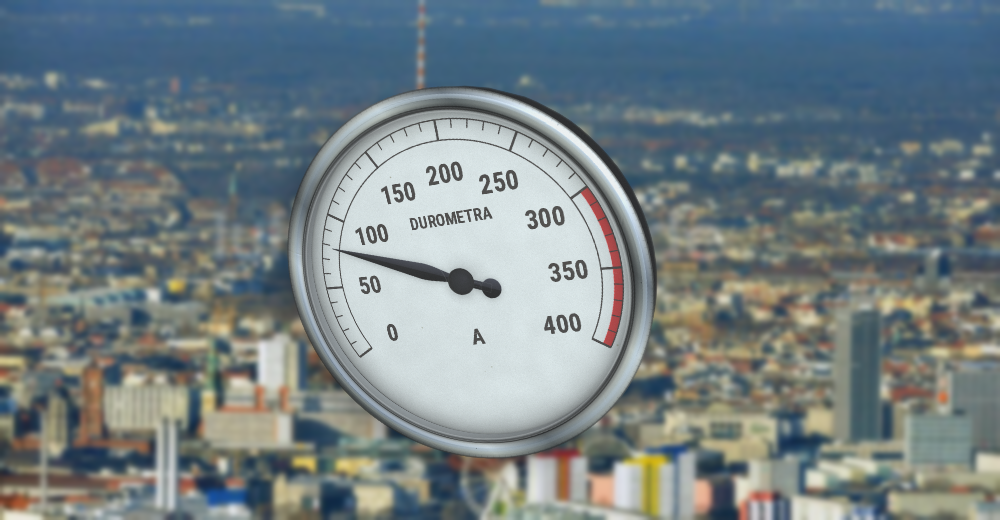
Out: 80A
